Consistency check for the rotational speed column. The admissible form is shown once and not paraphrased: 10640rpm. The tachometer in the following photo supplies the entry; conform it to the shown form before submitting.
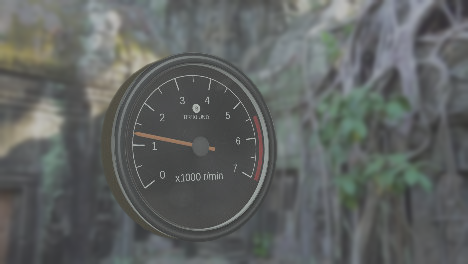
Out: 1250rpm
